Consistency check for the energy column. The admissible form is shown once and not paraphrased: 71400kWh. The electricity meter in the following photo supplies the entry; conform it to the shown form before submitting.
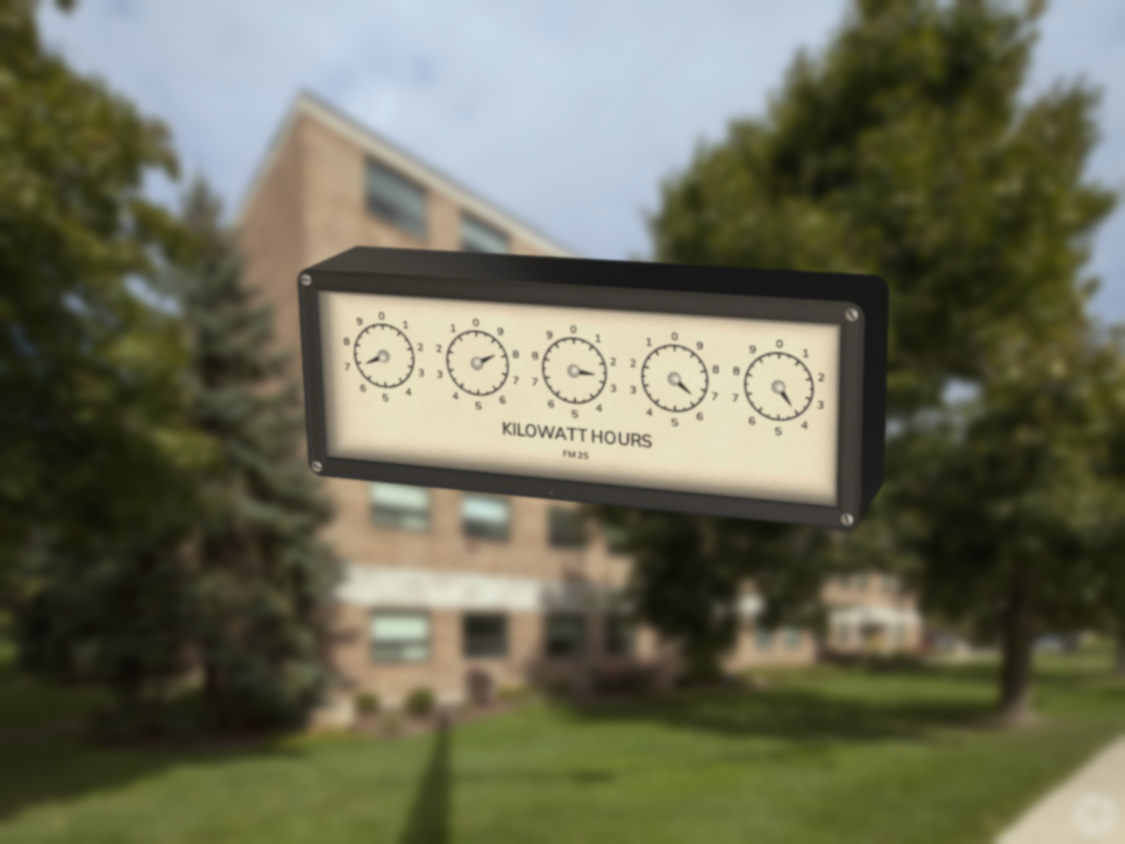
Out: 68264kWh
